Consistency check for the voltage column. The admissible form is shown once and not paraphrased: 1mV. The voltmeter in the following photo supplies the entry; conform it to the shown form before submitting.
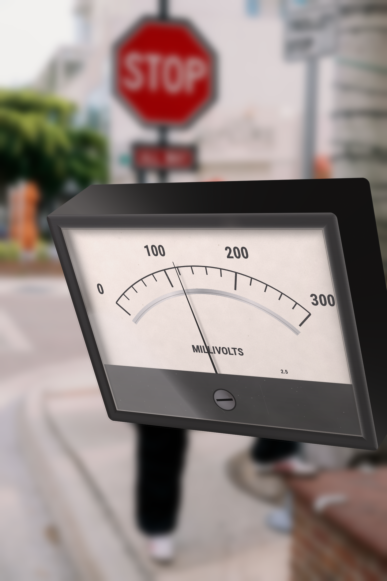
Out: 120mV
